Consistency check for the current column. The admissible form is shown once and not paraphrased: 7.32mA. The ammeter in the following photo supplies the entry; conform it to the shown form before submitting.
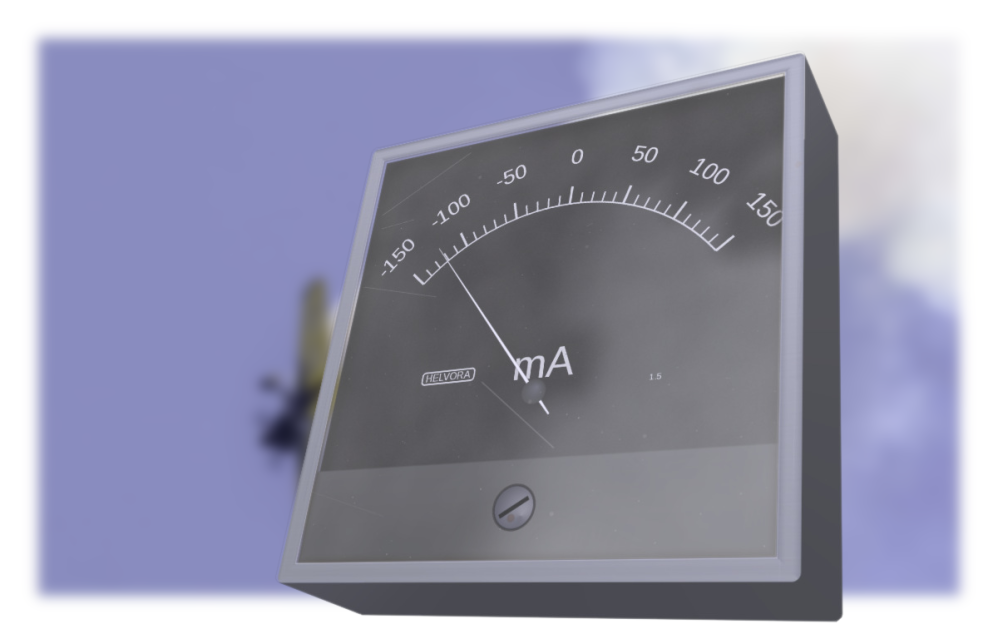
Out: -120mA
